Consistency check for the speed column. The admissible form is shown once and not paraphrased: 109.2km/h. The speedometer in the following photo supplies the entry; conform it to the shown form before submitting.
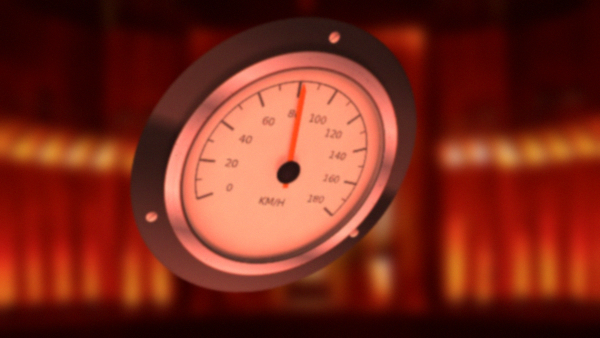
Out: 80km/h
